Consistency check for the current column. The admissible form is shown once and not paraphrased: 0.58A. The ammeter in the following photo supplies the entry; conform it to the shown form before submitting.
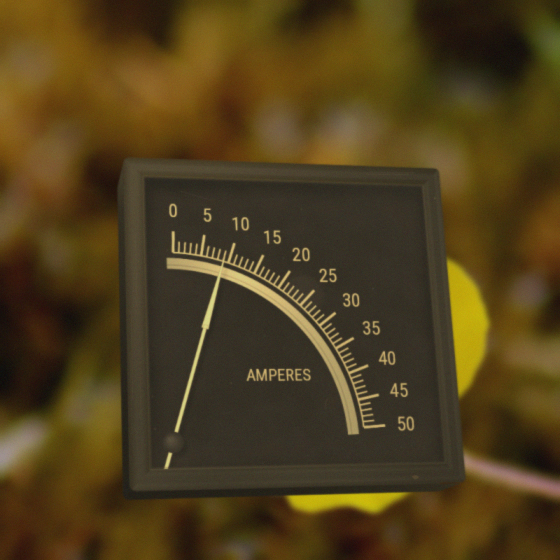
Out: 9A
